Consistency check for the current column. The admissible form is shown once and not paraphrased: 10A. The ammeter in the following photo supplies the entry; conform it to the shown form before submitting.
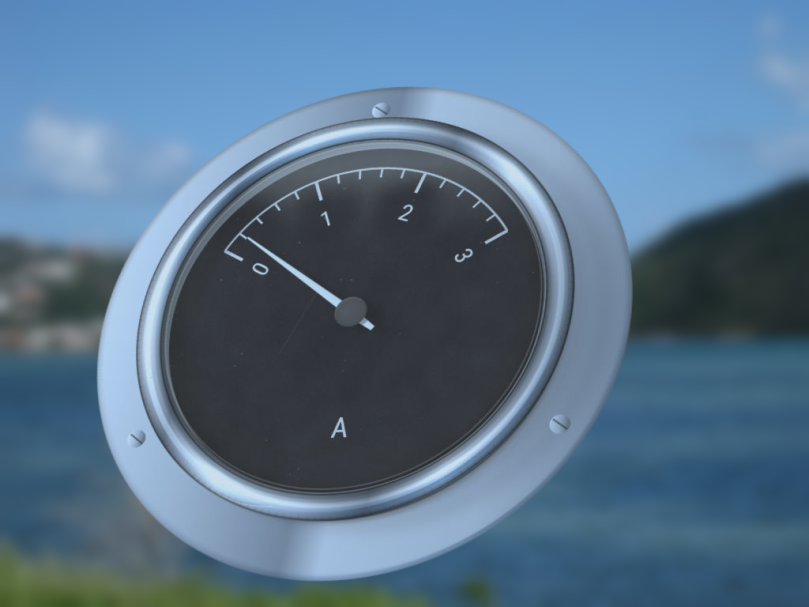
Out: 0.2A
